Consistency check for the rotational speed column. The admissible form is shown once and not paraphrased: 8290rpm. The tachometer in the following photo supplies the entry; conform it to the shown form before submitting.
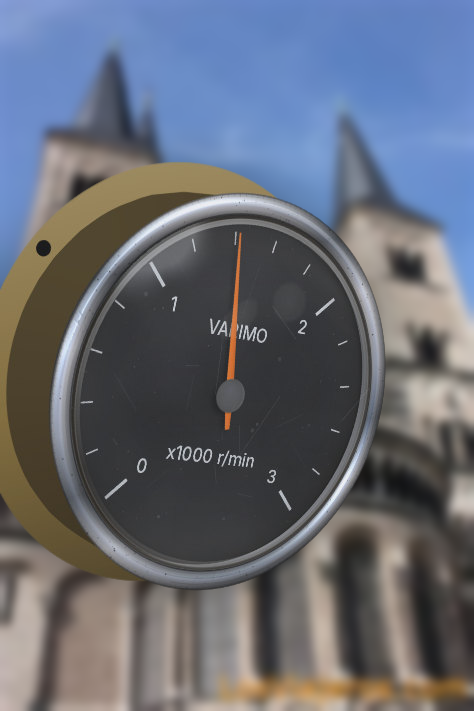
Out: 1400rpm
